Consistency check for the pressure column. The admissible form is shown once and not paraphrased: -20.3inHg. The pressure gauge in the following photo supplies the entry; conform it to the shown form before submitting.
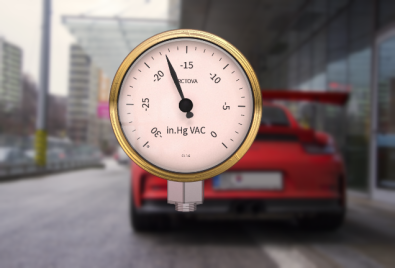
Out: -17.5inHg
